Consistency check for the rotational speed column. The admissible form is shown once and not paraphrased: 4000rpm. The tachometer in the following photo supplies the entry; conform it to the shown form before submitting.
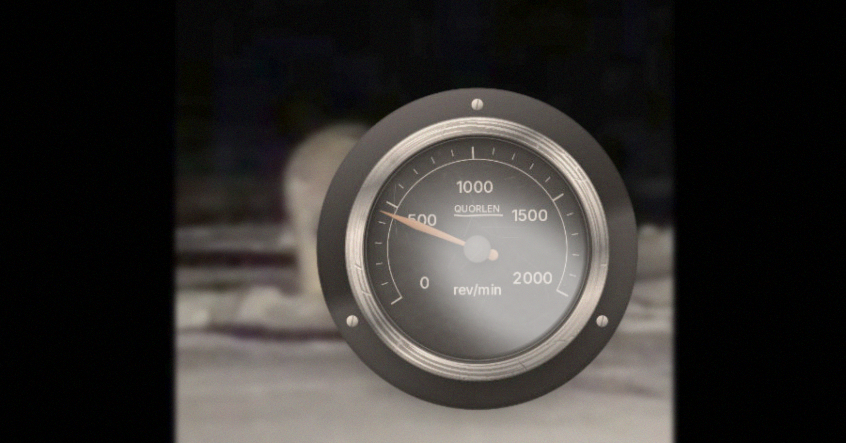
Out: 450rpm
